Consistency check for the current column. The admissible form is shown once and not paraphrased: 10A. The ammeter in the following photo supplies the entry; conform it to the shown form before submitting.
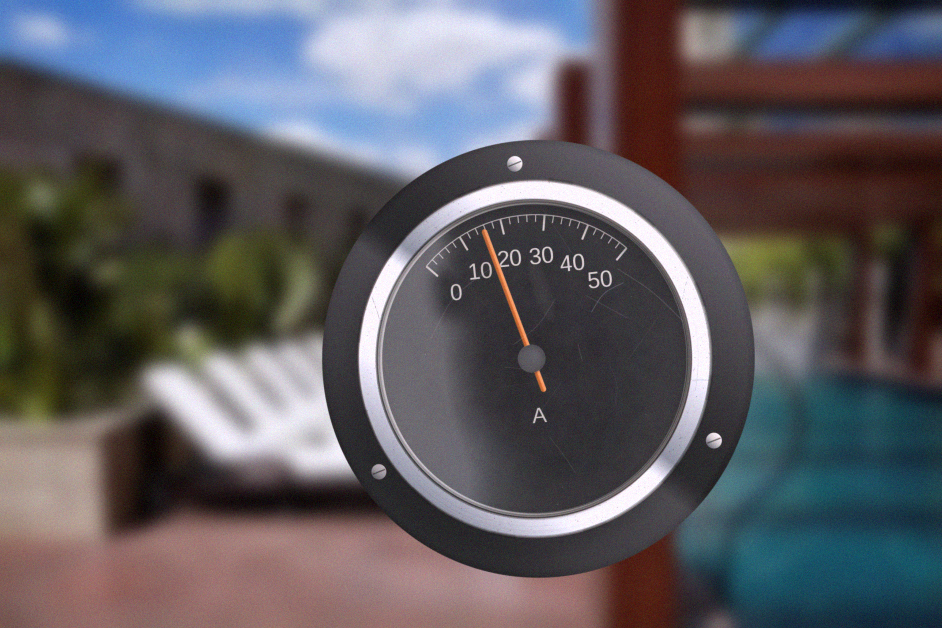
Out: 16A
